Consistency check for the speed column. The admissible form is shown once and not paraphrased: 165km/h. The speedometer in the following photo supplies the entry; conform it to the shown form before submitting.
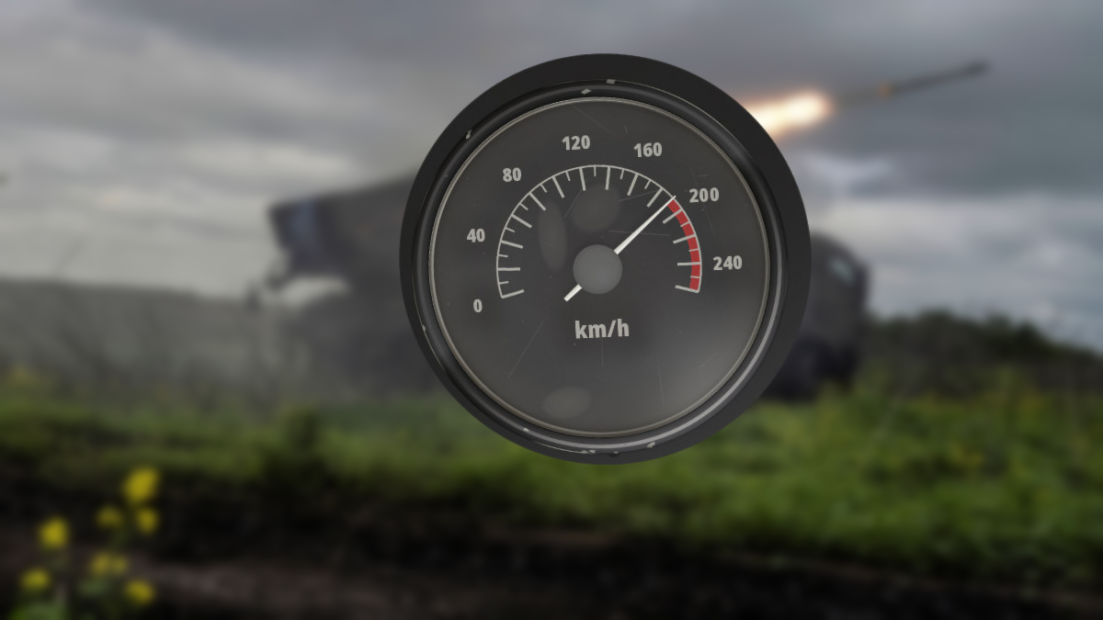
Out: 190km/h
